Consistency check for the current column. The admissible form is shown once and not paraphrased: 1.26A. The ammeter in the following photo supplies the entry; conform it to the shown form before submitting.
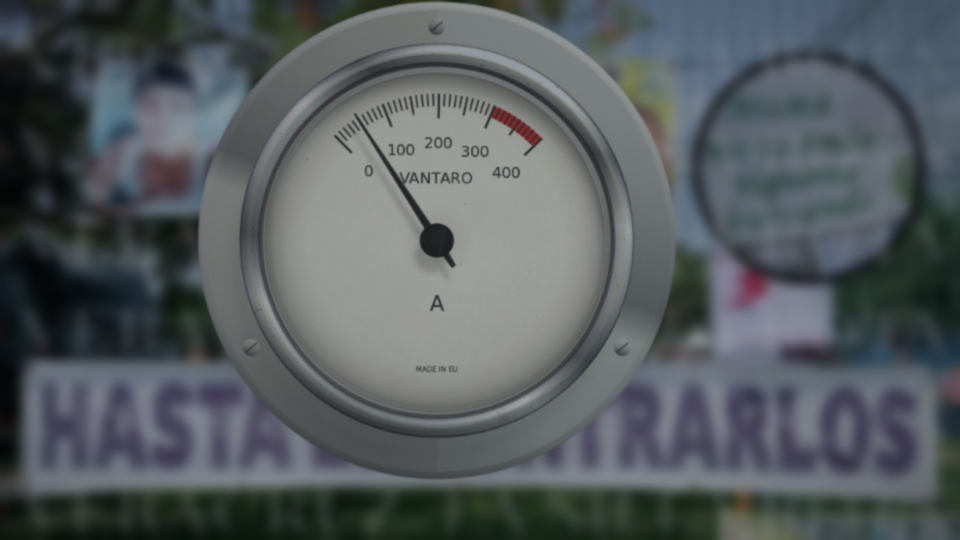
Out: 50A
